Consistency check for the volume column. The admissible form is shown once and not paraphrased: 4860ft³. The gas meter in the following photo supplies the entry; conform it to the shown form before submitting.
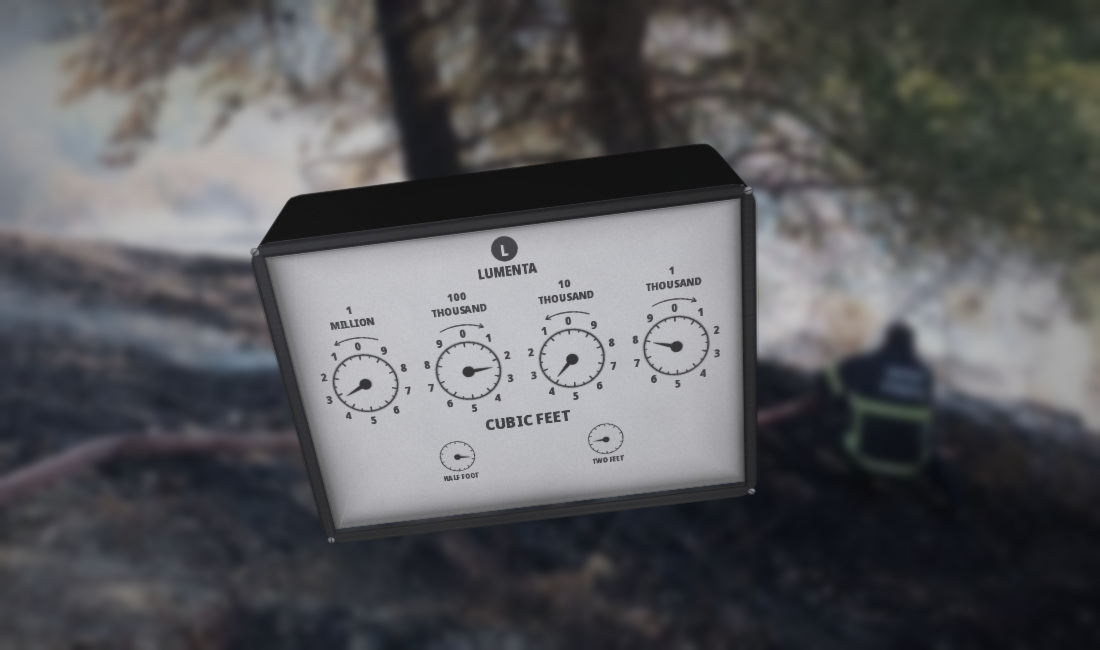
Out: 323800ft³
